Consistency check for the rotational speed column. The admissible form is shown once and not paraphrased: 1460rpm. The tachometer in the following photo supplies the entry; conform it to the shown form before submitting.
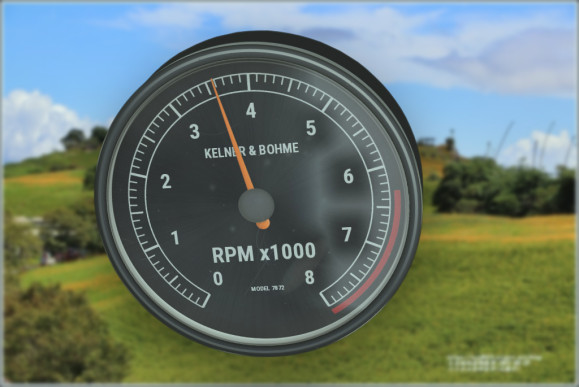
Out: 3600rpm
